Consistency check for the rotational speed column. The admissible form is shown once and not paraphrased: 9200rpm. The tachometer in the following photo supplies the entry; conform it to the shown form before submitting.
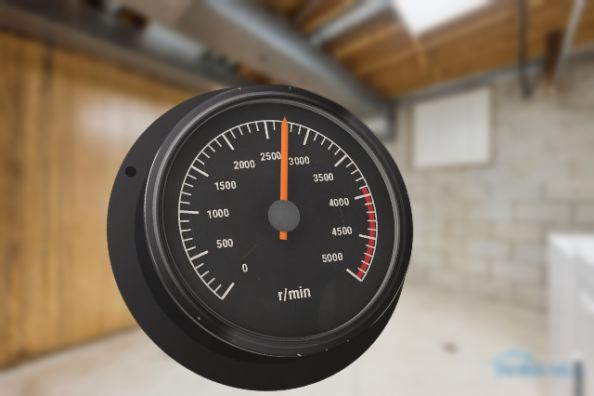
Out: 2700rpm
